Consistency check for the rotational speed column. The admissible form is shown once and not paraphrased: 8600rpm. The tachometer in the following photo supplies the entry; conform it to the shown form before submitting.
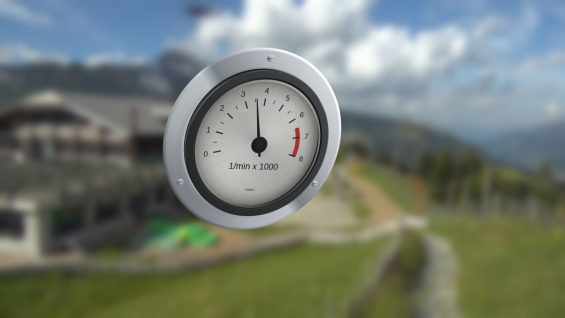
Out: 3500rpm
